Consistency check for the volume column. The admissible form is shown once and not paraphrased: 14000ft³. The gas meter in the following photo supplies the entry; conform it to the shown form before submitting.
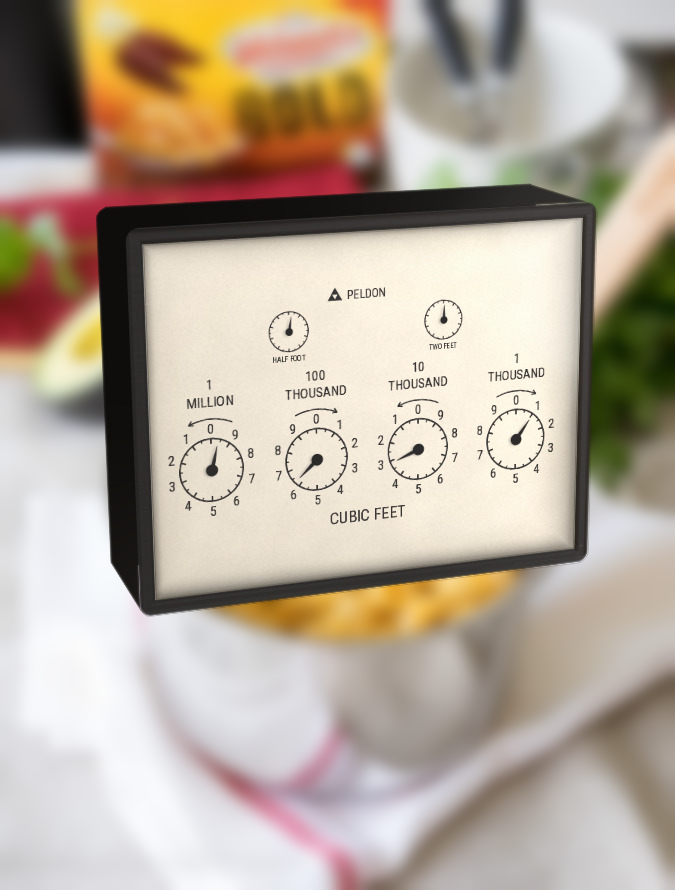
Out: 963100ft³
